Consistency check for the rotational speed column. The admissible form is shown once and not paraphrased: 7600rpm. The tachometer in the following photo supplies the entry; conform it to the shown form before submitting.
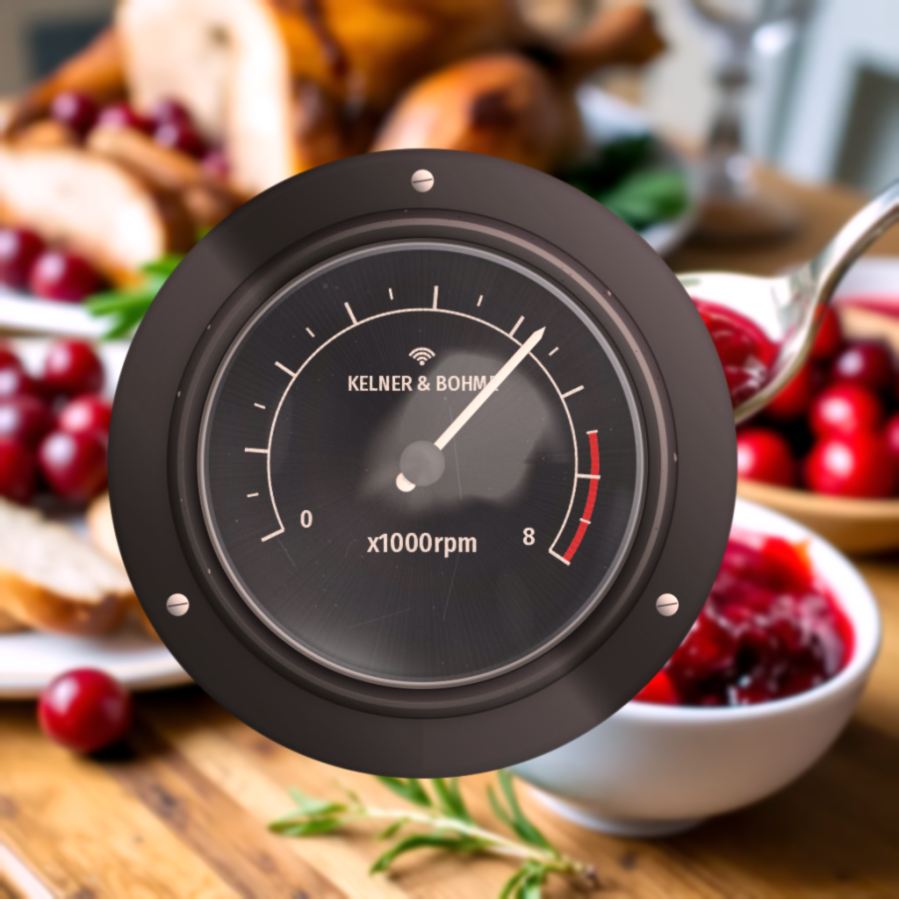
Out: 5250rpm
